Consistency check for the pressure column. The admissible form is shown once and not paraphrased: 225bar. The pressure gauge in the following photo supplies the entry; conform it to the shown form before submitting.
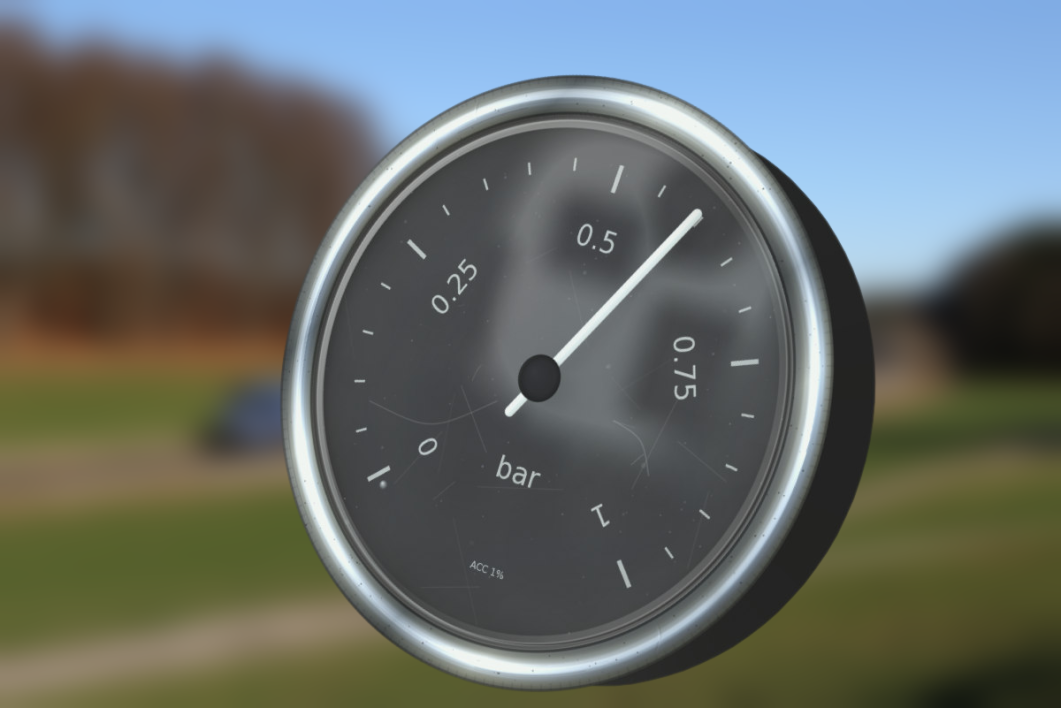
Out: 0.6bar
